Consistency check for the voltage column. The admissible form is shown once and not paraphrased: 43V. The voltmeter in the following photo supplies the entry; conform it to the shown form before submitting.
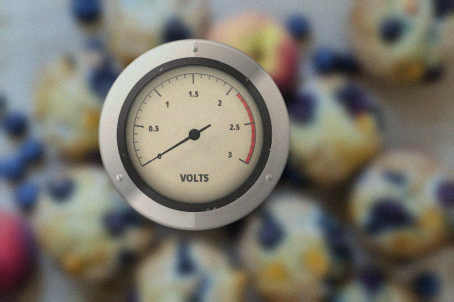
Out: 0V
